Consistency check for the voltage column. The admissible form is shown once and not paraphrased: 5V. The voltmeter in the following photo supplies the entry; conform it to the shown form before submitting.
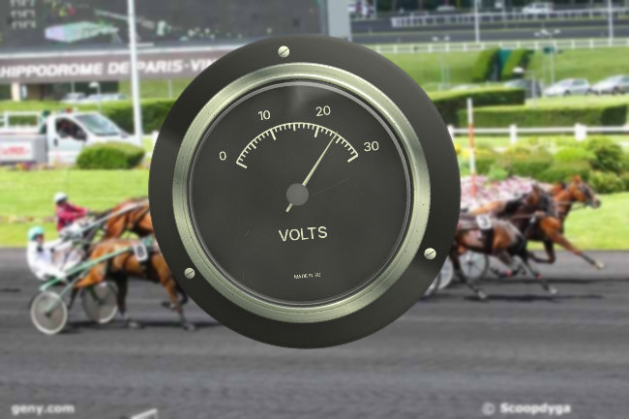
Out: 24V
